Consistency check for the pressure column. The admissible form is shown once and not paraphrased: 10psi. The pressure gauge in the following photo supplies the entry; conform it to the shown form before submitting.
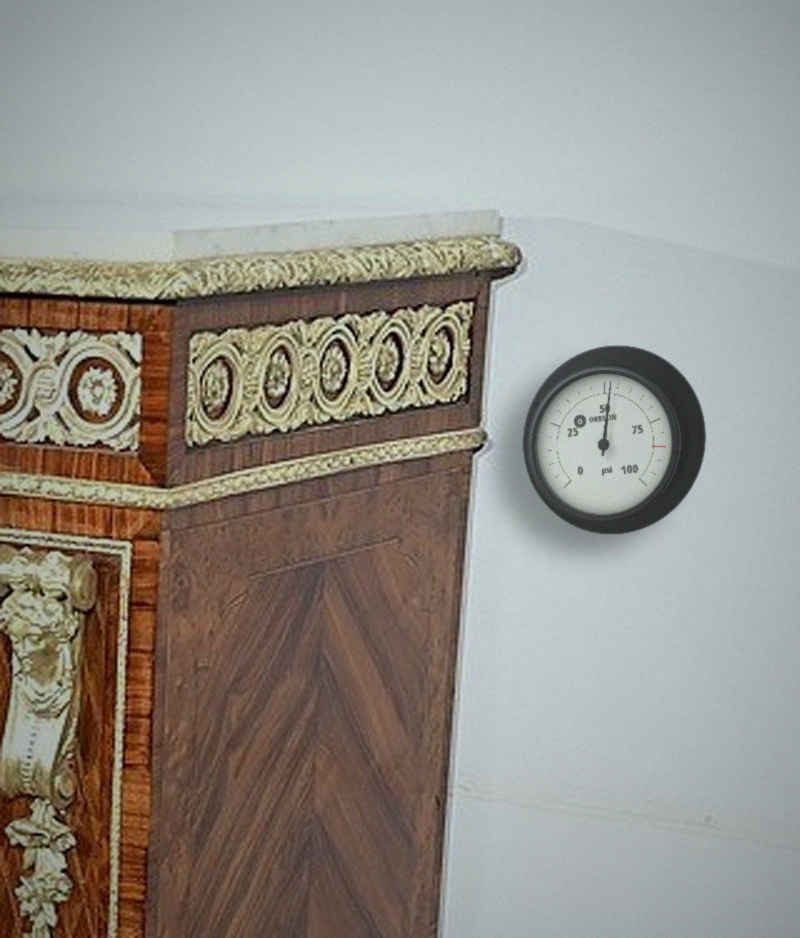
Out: 52.5psi
